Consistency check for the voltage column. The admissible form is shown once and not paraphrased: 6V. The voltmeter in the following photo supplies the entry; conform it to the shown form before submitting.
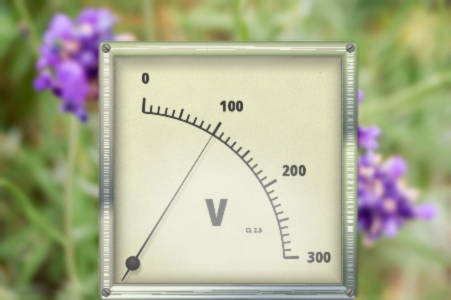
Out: 100V
